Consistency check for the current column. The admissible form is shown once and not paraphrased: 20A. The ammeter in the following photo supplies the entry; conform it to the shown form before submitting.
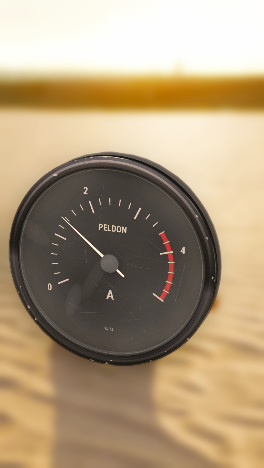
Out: 1.4A
